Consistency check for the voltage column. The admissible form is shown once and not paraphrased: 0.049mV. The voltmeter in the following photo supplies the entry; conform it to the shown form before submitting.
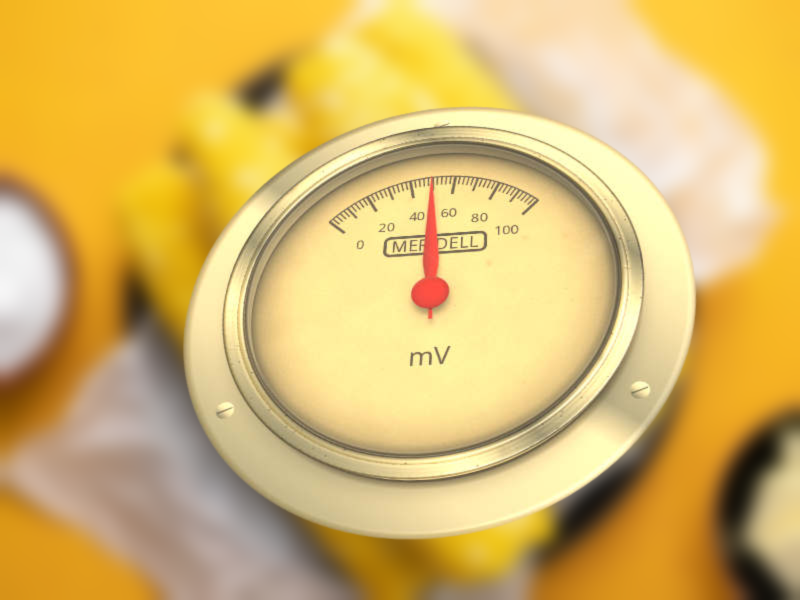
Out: 50mV
